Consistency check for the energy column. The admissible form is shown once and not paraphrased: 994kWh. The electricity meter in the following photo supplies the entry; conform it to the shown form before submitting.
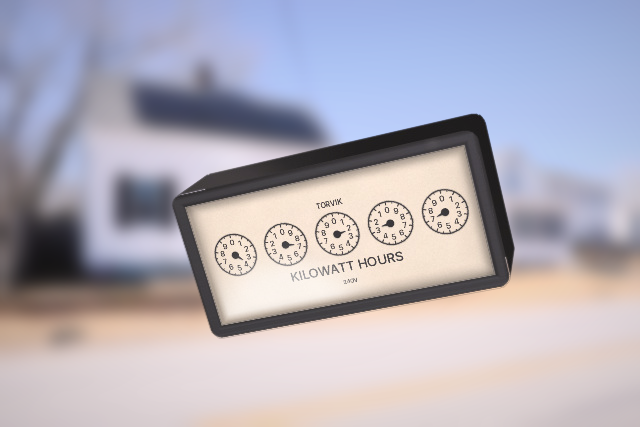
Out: 37227kWh
